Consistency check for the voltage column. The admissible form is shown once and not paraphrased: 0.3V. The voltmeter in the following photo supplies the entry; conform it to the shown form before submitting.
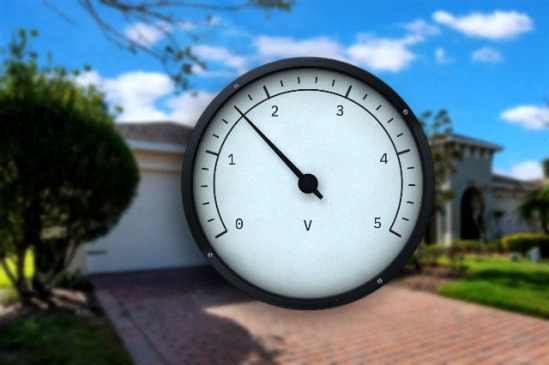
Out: 1.6V
